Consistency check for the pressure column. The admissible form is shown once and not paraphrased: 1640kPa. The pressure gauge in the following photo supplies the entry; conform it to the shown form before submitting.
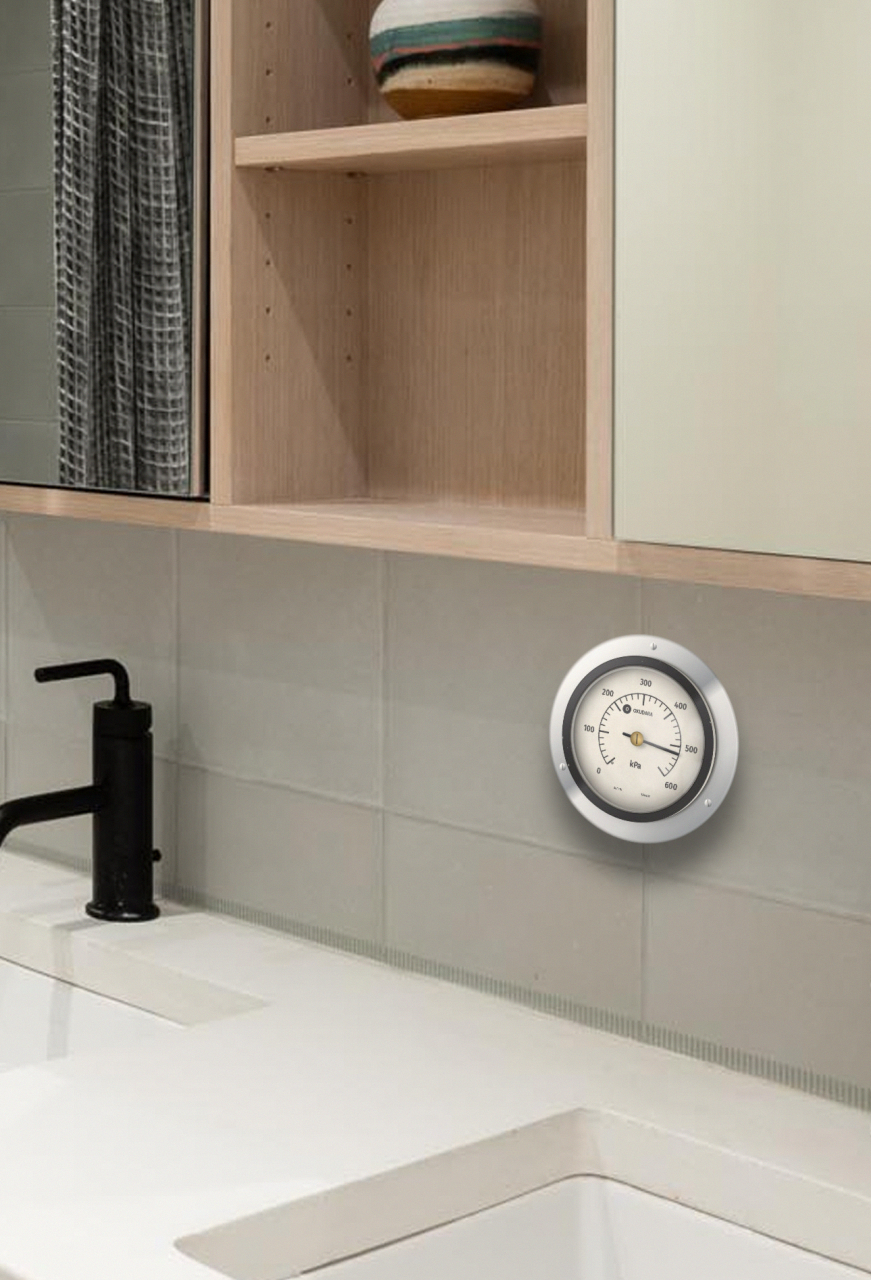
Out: 520kPa
